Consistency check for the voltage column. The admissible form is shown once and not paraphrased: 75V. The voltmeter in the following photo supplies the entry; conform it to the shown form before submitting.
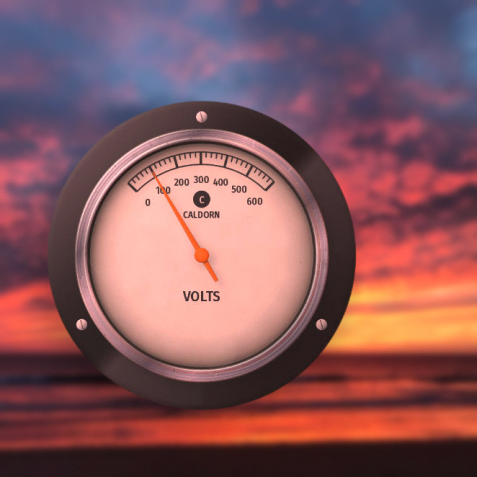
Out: 100V
